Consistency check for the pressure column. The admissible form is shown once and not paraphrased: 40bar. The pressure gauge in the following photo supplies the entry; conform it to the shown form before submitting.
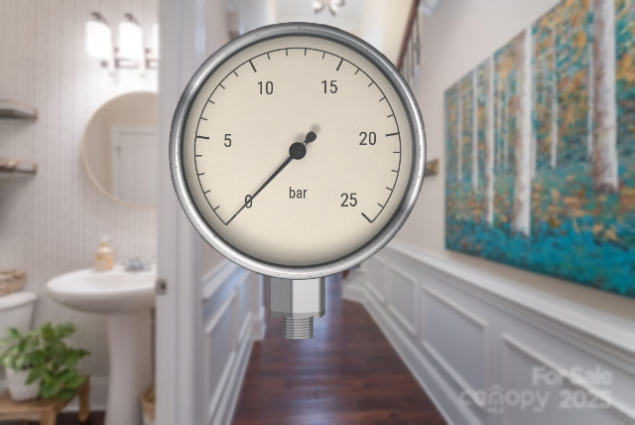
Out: 0bar
